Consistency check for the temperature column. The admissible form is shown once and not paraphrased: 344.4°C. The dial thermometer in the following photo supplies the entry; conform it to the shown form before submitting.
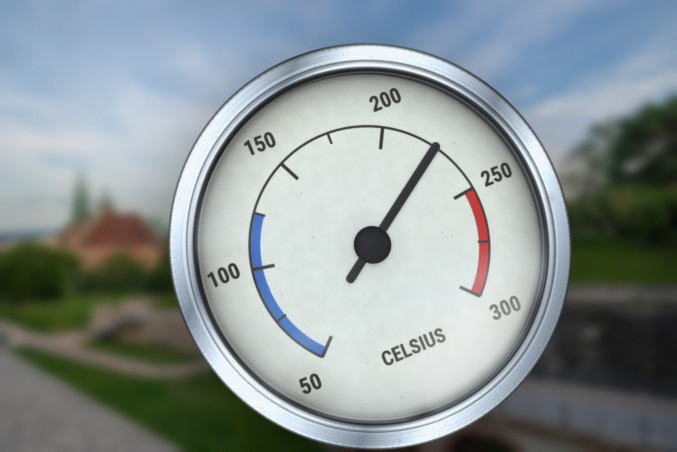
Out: 225°C
